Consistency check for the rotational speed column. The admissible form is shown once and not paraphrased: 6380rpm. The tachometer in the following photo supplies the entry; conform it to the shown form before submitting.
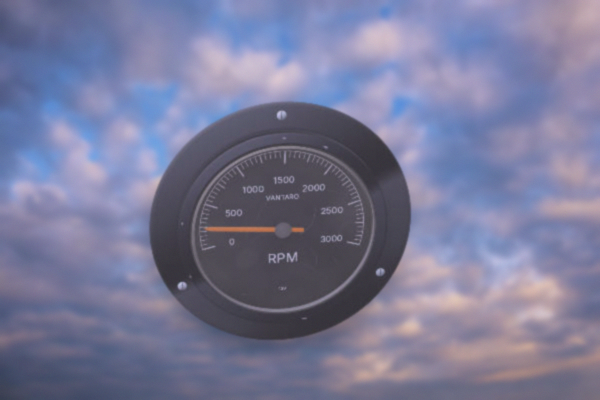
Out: 250rpm
